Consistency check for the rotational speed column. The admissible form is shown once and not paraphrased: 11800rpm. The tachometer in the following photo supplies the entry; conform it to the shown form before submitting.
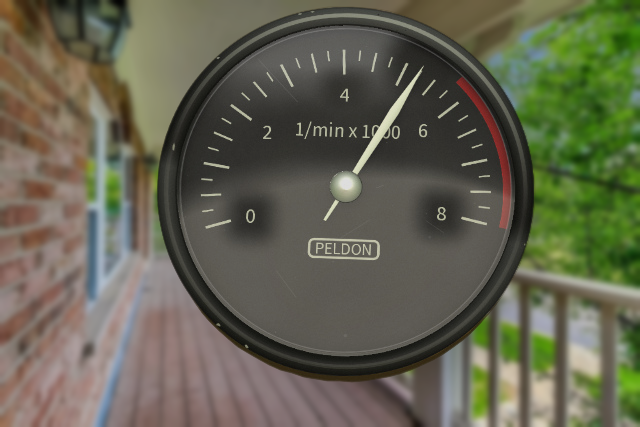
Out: 5250rpm
